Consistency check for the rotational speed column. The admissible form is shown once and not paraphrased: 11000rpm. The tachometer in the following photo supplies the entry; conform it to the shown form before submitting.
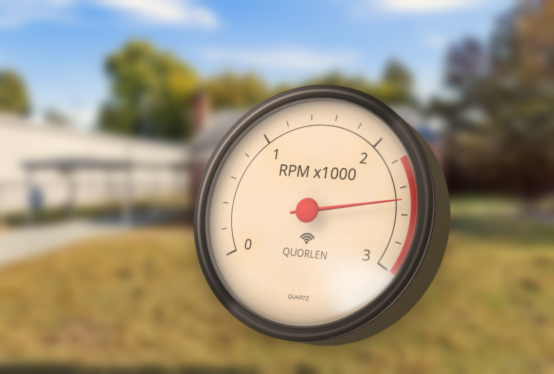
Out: 2500rpm
